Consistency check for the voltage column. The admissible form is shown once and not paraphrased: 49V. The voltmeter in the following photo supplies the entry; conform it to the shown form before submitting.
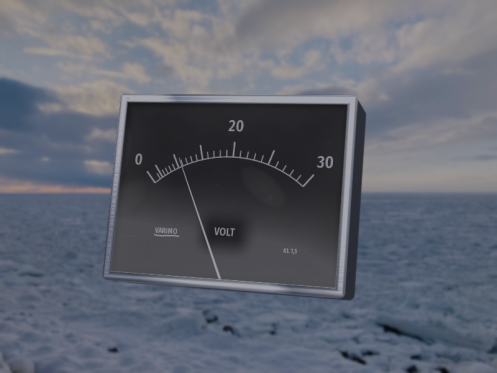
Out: 11V
